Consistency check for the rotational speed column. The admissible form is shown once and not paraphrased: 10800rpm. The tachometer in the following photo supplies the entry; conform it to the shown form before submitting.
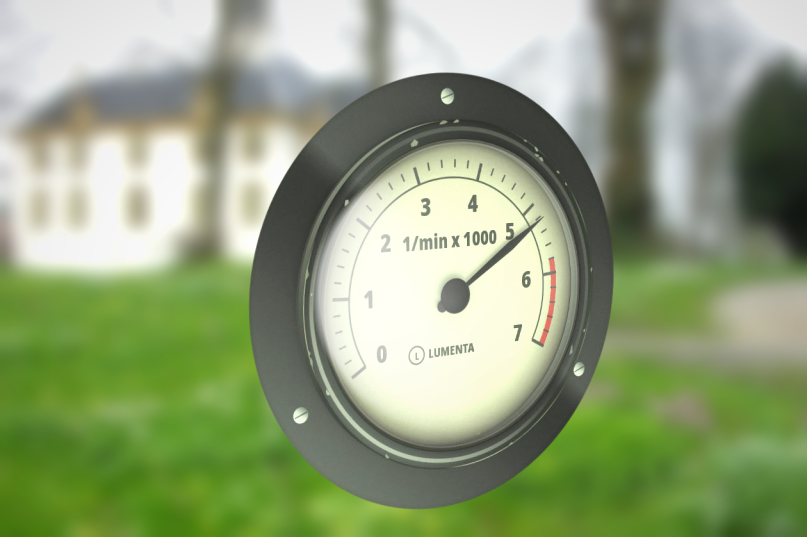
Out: 5200rpm
